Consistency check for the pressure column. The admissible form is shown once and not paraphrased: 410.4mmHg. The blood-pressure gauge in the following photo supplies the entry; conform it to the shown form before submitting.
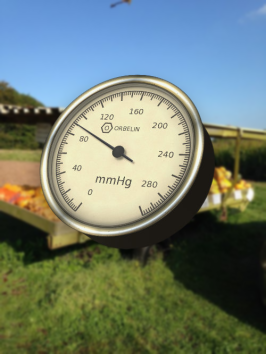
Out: 90mmHg
